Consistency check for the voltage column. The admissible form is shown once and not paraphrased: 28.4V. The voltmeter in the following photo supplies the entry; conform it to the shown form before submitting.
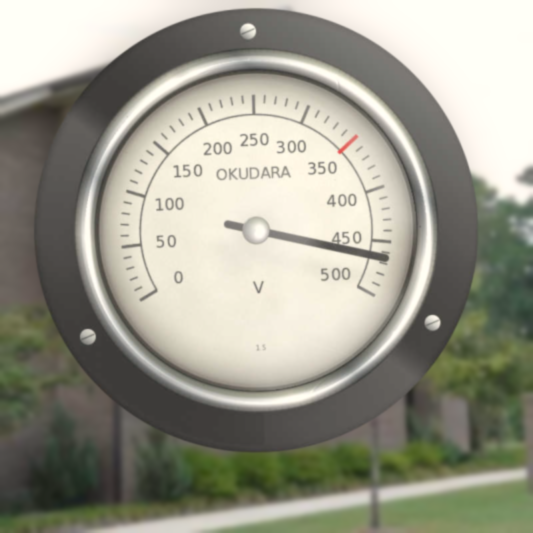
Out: 465V
